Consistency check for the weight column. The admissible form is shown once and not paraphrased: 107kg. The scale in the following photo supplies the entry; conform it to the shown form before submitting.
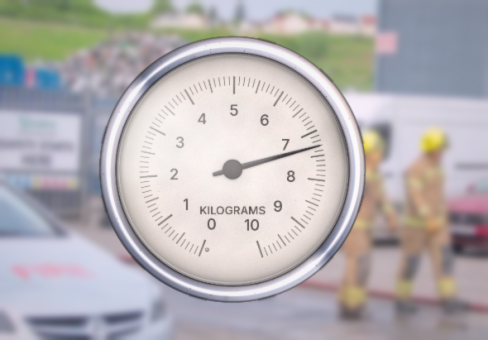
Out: 7.3kg
